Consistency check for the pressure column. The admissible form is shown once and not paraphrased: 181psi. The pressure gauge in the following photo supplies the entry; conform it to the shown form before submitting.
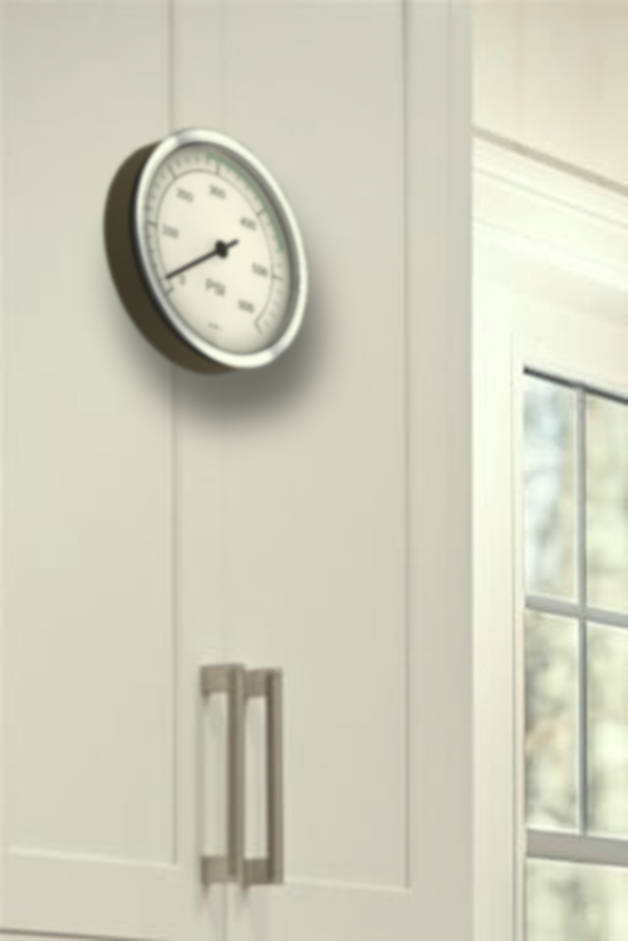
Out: 20psi
